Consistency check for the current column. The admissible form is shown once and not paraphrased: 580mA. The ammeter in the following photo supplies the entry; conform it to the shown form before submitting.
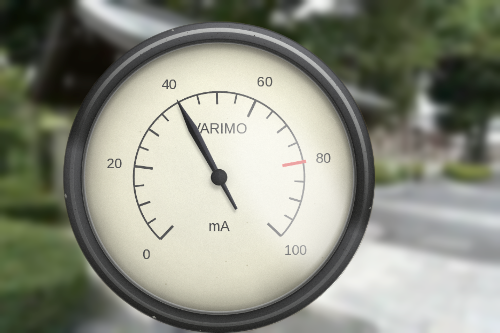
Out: 40mA
